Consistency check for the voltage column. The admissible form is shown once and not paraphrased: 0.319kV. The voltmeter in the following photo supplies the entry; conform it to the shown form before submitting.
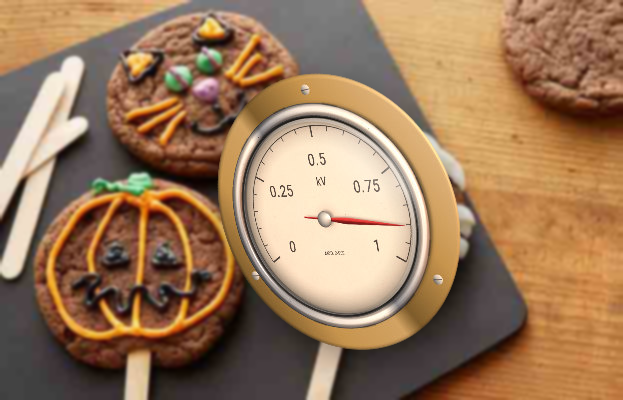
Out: 0.9kV
